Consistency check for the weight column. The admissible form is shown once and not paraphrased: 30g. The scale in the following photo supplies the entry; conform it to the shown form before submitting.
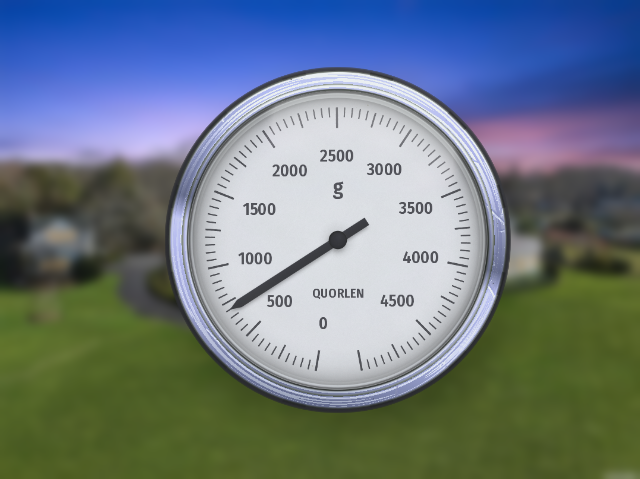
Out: 700g
